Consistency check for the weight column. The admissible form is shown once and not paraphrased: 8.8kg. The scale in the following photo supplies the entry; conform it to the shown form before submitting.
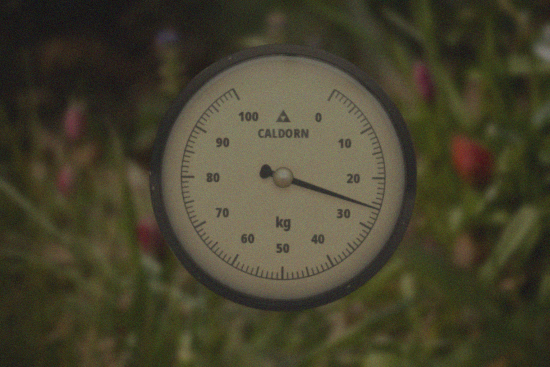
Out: 26kg
